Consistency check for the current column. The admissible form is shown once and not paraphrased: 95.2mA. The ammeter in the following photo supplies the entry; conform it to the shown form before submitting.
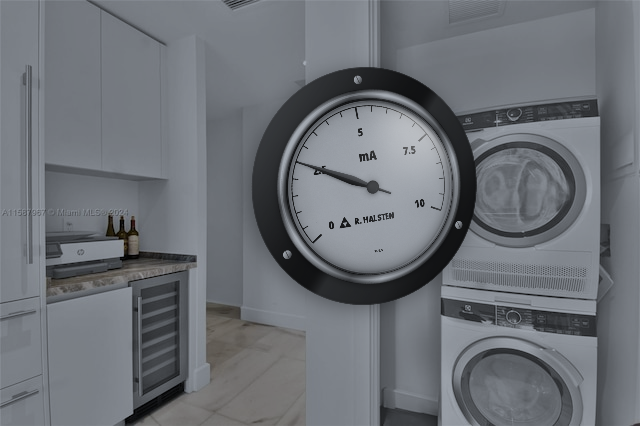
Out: 2.5mA
